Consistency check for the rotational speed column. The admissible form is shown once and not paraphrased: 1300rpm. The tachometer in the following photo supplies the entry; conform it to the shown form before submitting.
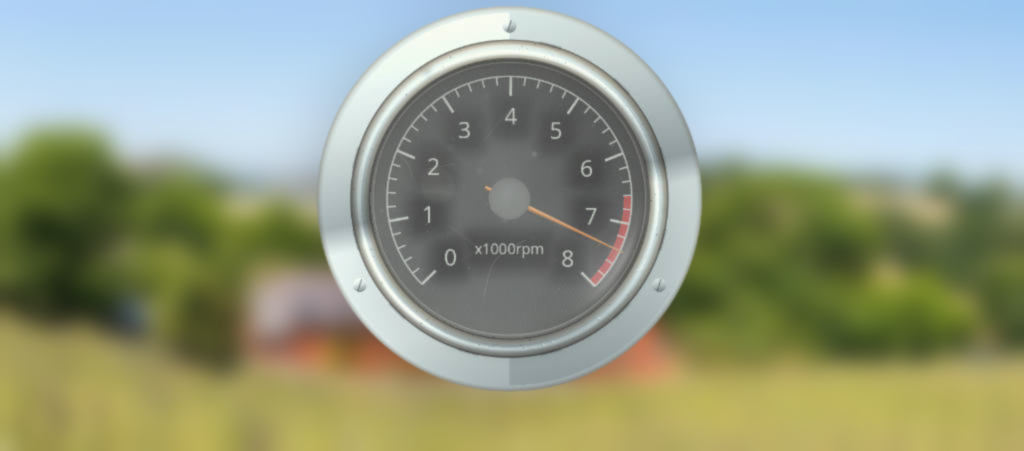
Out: 7400rpm
